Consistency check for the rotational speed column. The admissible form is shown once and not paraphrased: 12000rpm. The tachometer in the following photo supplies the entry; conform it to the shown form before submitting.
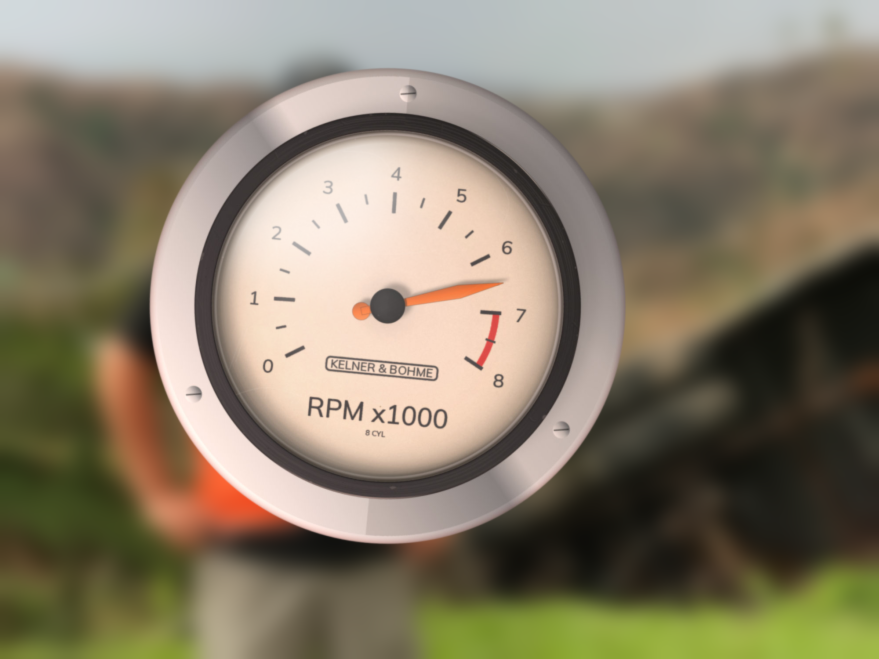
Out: 6500rpm
